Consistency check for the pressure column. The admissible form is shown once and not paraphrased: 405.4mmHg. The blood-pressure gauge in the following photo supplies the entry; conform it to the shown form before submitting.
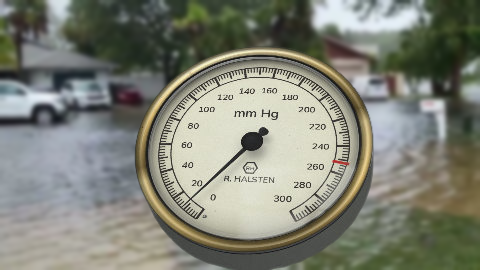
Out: 10mmHg
